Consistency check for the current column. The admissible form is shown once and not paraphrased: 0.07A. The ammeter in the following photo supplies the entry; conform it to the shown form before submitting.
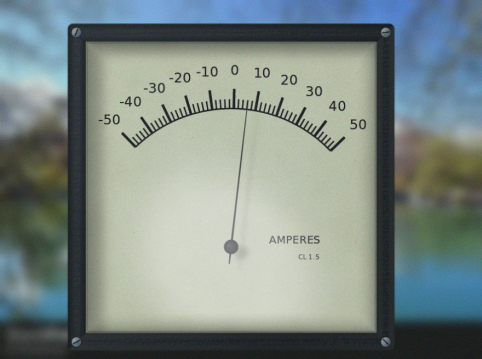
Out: 6A
